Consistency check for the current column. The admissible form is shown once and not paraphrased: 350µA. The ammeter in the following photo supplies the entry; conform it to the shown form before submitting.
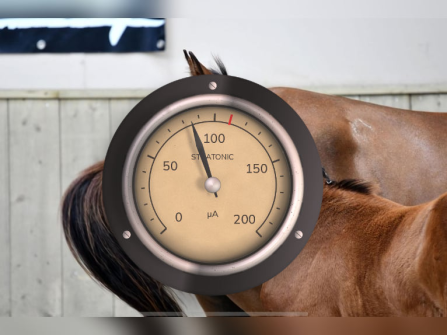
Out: 85µA
